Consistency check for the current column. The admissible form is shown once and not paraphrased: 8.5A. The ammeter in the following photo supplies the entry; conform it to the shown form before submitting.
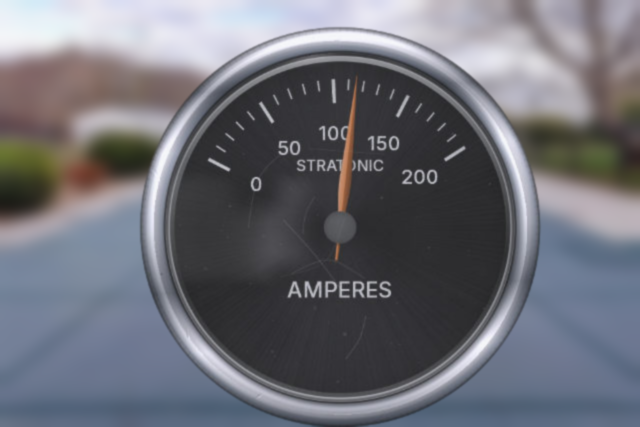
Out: 115A
